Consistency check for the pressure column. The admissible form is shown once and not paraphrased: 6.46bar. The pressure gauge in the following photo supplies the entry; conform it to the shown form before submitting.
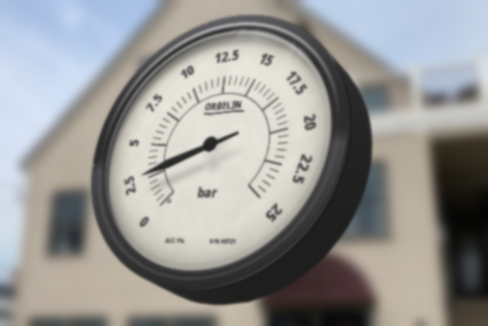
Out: 2.5bar
